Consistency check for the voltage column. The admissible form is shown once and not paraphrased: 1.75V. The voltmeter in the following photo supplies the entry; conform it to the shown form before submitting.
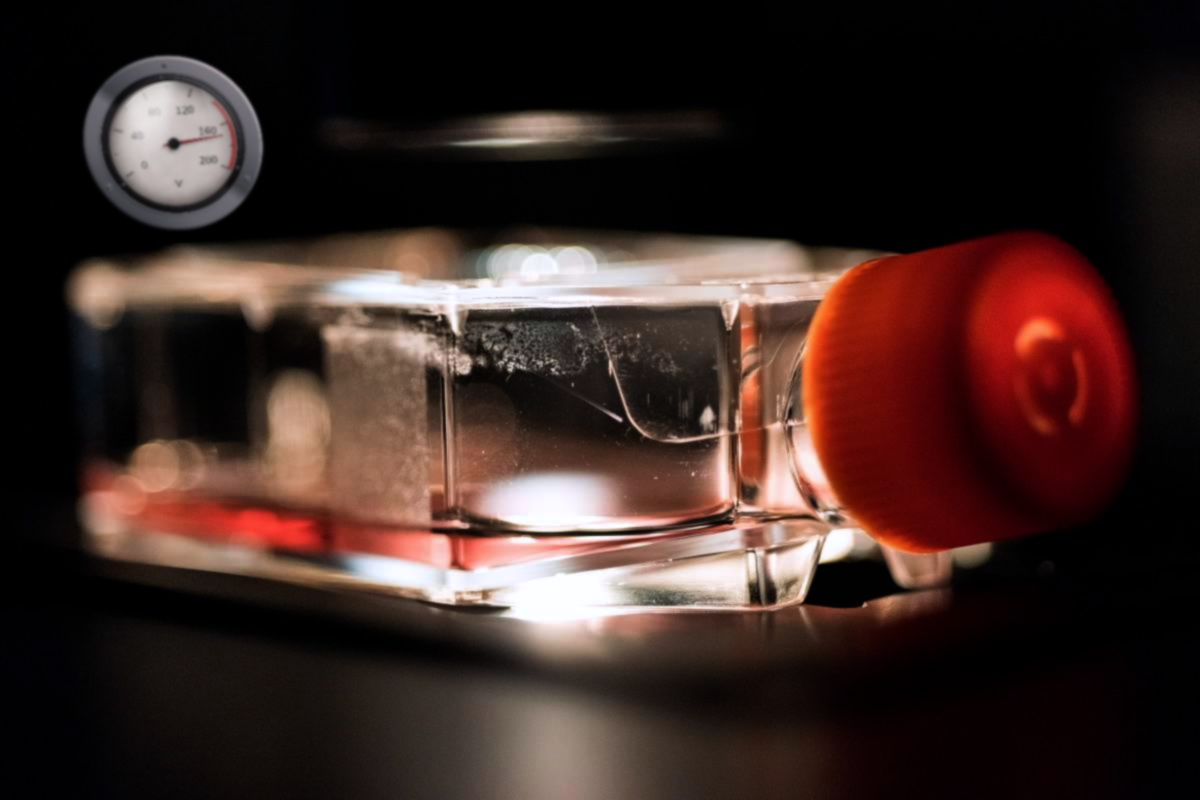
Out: 170V
